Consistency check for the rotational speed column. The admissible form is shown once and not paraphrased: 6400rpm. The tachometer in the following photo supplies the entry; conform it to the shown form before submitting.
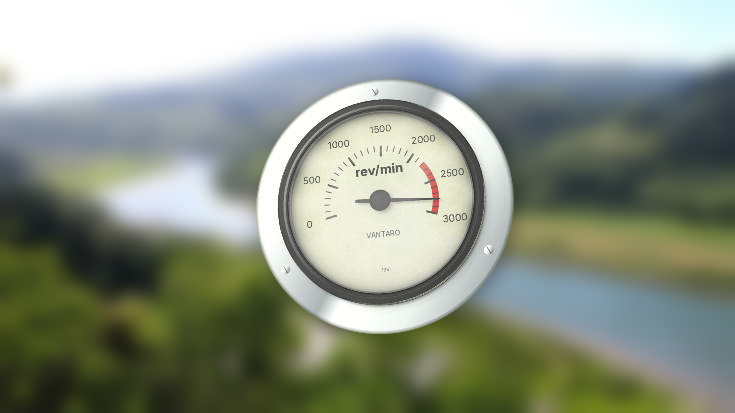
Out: 2800rpm
